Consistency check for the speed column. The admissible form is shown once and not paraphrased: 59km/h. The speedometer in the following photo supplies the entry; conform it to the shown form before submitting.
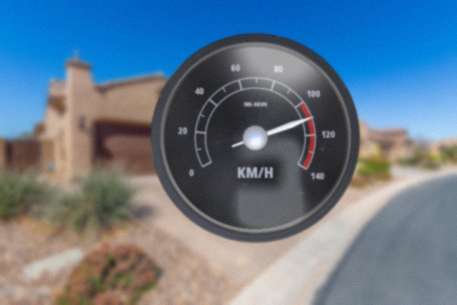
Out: 110km/h
